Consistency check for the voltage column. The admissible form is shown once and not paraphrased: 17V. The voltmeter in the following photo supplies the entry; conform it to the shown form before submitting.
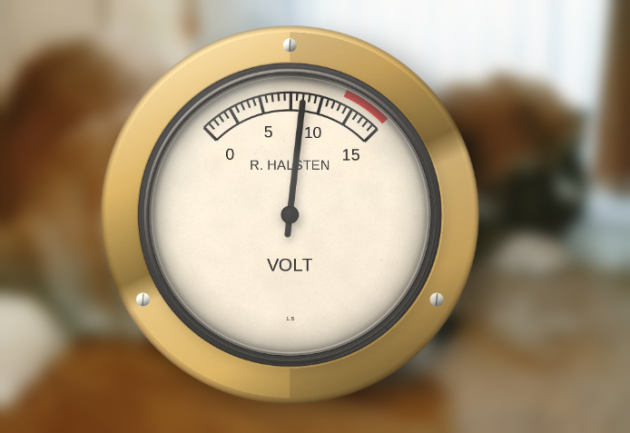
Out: 8.5V
